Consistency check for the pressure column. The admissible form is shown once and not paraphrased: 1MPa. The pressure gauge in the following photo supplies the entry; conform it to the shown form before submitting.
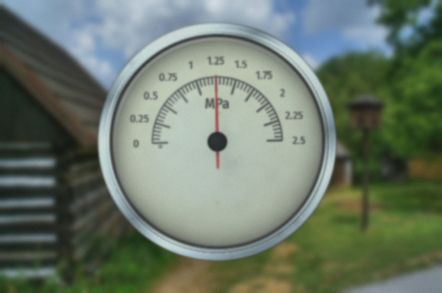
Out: 1.25MPa
